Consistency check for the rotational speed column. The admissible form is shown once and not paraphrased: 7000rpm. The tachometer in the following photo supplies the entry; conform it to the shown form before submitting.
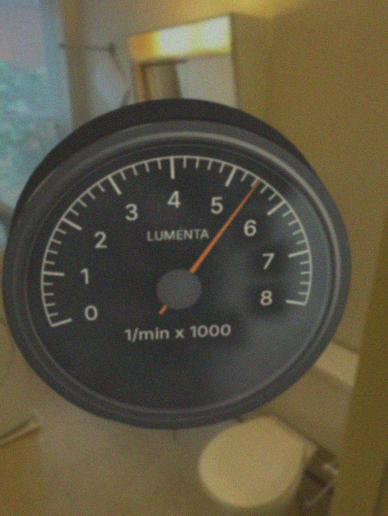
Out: 5400rpm
